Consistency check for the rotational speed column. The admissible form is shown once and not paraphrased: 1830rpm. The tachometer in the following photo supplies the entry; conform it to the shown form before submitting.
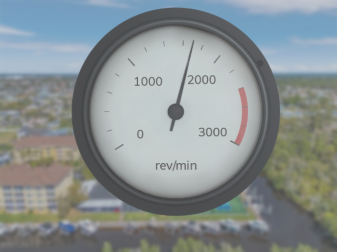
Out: 1700rpm
